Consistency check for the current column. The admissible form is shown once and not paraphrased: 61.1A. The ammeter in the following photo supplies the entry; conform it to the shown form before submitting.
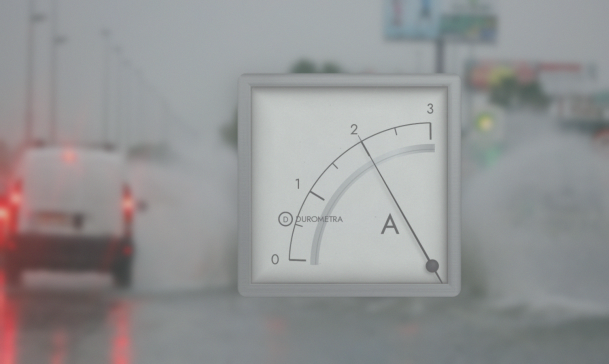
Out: 2A
